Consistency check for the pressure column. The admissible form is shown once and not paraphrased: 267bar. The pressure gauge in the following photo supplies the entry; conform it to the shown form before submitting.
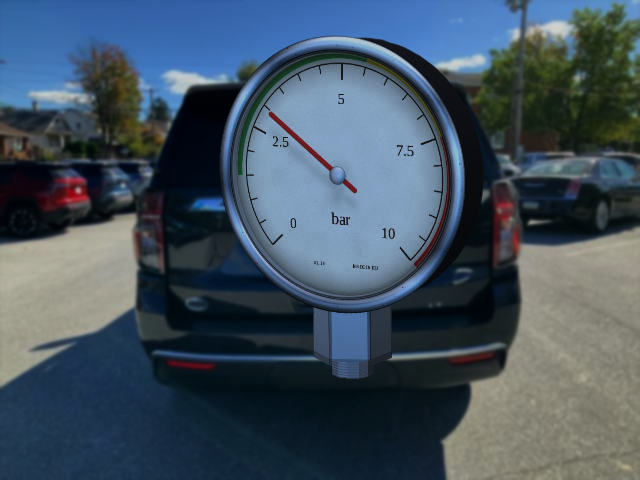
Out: 3bar
